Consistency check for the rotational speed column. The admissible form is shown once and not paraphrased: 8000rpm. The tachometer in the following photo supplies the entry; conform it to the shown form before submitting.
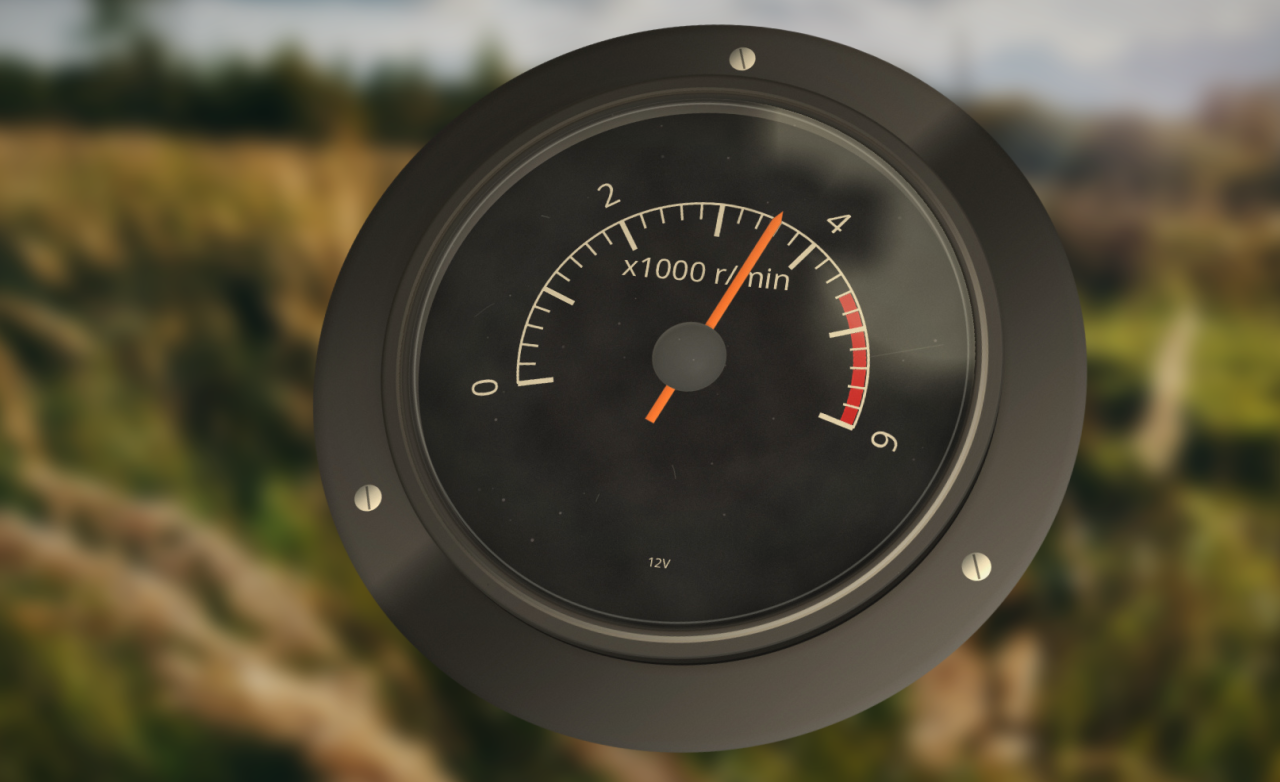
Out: 3600rpm
